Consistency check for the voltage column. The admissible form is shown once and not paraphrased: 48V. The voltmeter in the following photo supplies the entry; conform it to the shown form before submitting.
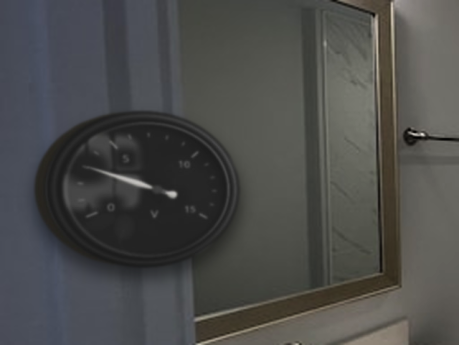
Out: 3V
